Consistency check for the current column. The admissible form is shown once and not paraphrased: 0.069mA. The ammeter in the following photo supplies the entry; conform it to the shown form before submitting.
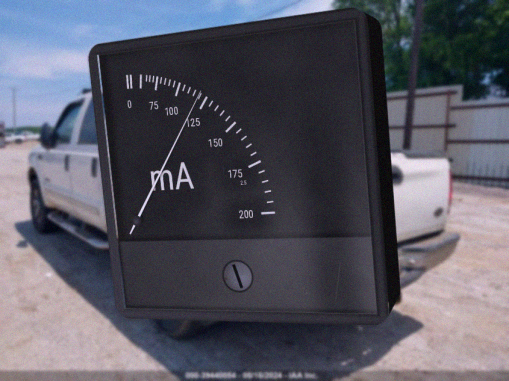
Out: 120mA
